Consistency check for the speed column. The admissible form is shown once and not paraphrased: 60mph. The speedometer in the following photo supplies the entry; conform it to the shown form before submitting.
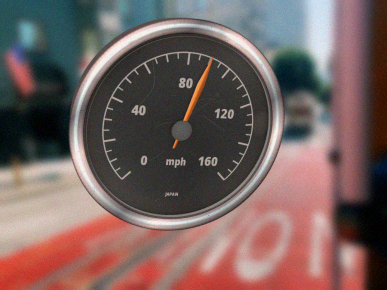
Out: 90mph
